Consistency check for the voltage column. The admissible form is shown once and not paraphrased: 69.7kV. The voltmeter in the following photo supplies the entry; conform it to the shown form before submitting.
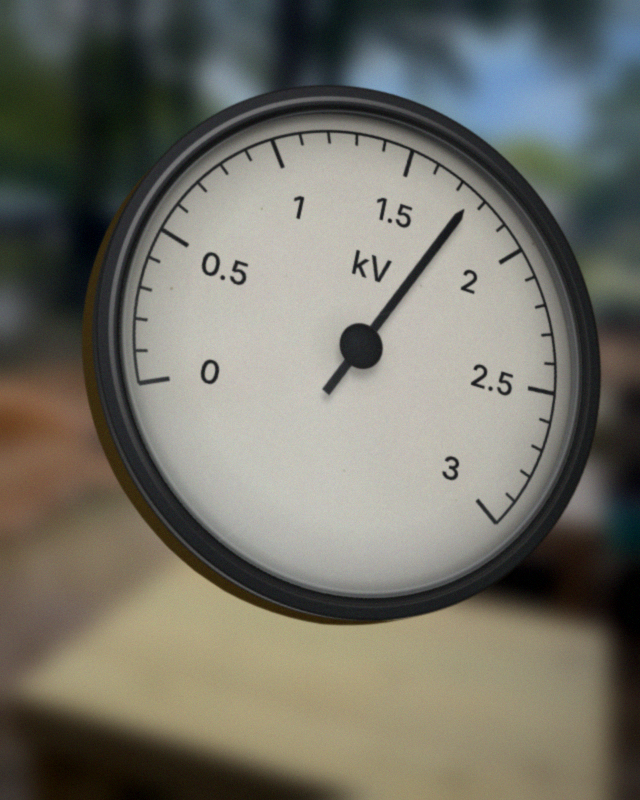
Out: 1.75kV
